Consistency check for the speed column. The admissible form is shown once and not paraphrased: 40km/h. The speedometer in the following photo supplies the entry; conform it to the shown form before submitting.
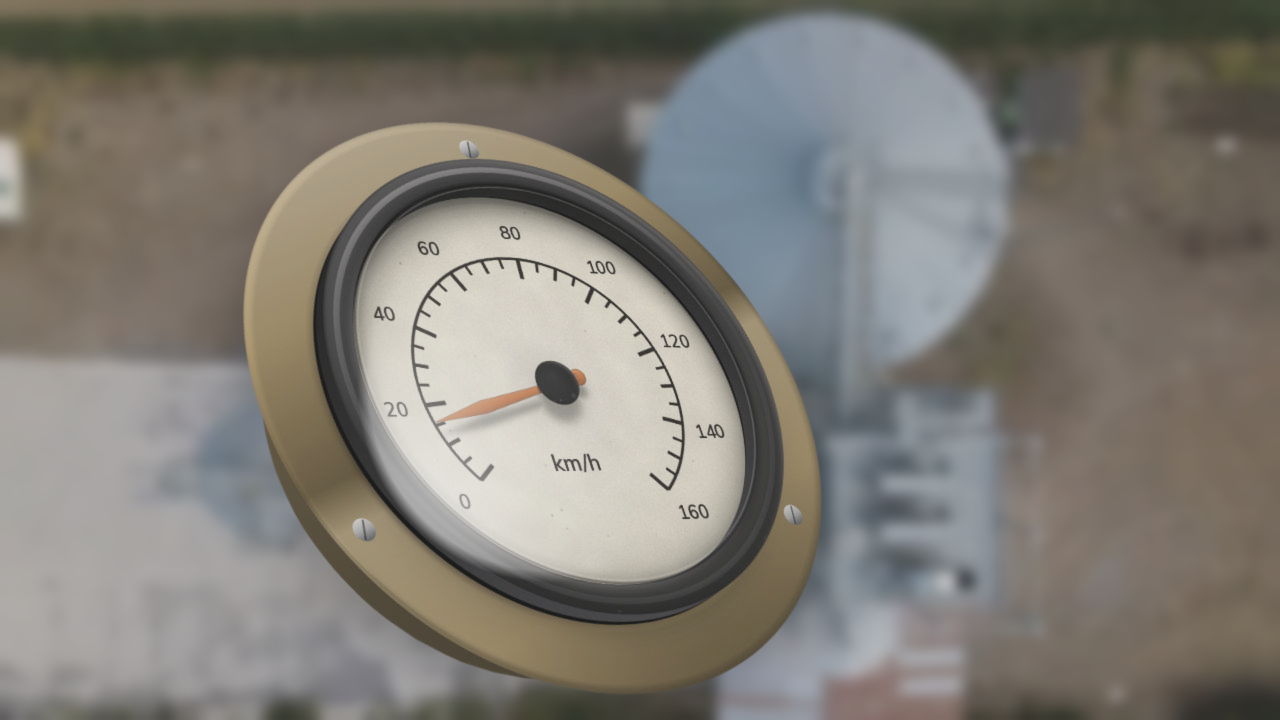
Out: 15km/h
